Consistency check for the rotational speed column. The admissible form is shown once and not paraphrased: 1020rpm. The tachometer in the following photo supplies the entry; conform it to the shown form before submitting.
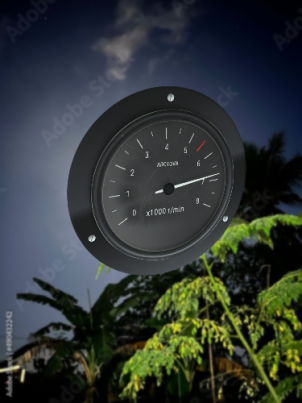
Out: 6750rpm
